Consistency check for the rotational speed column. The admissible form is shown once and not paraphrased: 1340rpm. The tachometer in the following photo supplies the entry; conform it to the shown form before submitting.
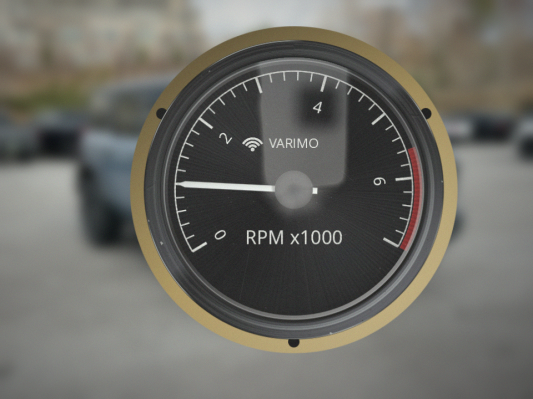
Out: 1000rpm
